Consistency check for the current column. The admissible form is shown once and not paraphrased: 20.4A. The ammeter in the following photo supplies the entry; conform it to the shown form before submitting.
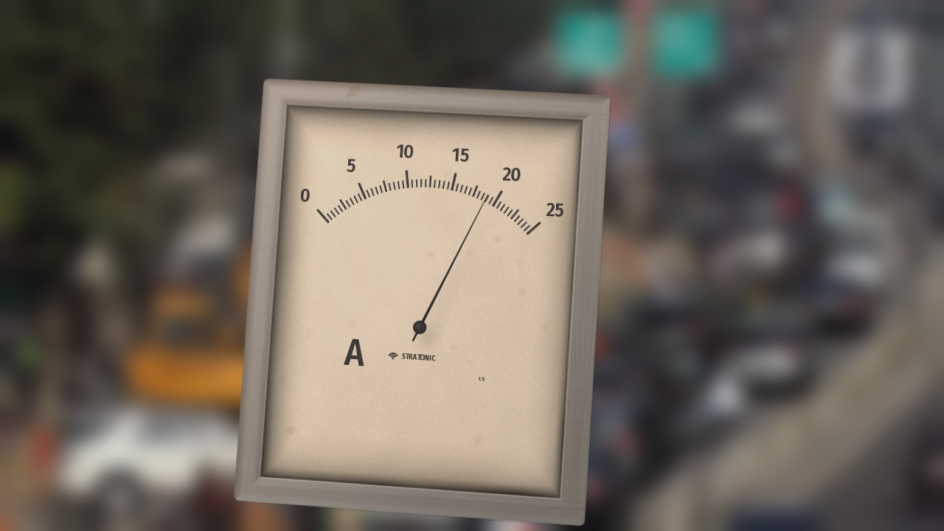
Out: 19A
